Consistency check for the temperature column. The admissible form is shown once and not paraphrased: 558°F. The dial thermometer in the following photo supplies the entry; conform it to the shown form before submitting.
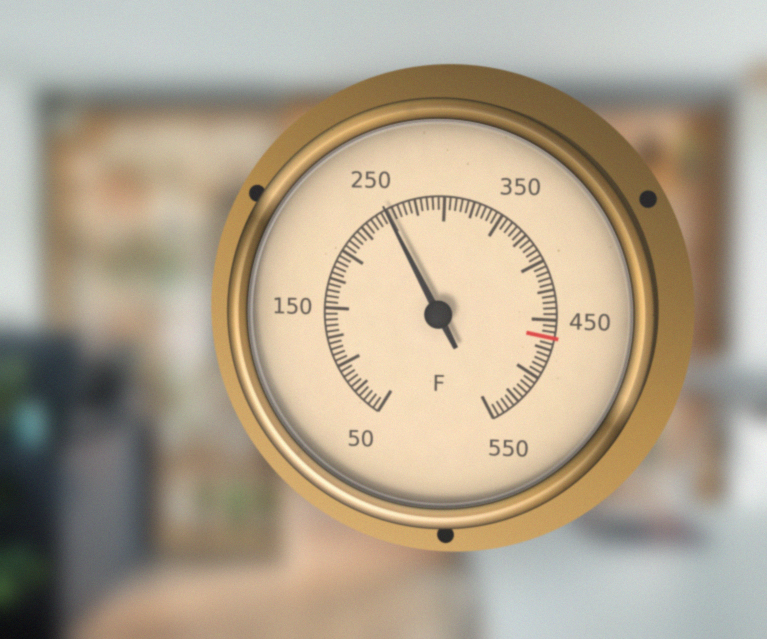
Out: 250°F
